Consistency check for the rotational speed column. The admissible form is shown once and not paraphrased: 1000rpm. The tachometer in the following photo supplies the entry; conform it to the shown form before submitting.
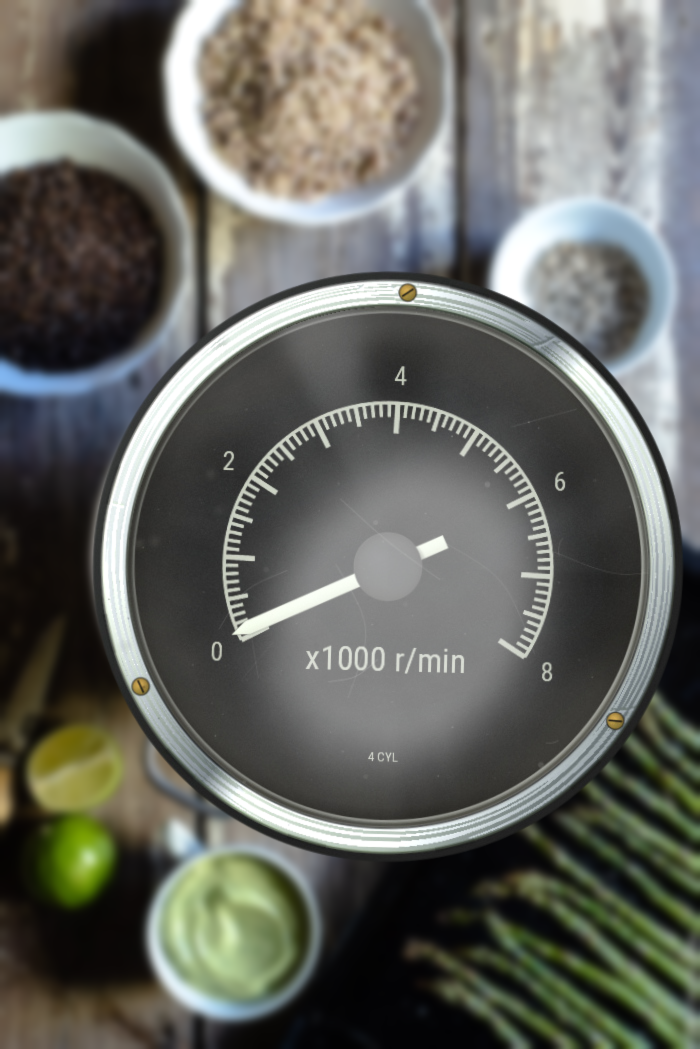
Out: 100rpm
